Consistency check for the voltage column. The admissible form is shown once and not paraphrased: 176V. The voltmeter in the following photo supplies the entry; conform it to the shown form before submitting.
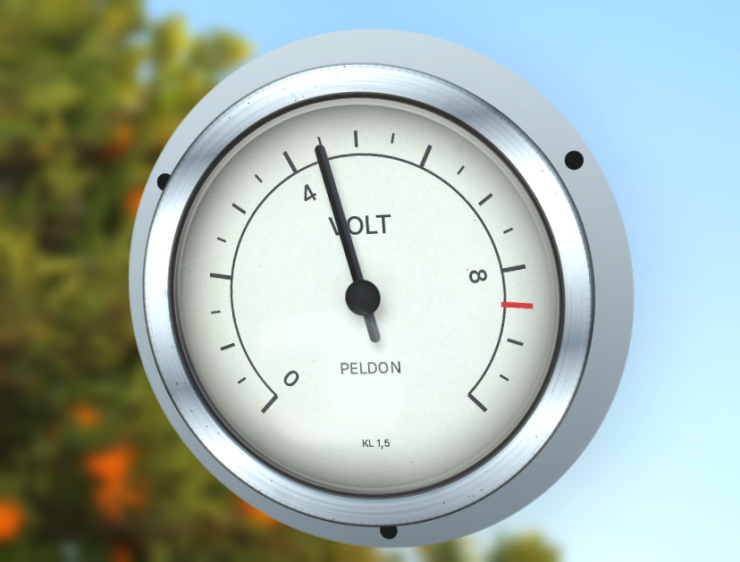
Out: 4.5V
